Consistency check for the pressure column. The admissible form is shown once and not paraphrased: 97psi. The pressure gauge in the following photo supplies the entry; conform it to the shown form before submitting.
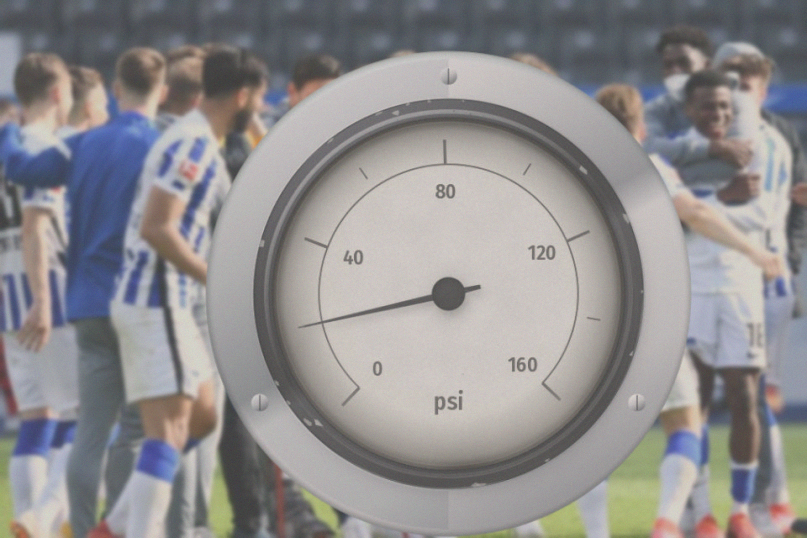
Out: 20psi
